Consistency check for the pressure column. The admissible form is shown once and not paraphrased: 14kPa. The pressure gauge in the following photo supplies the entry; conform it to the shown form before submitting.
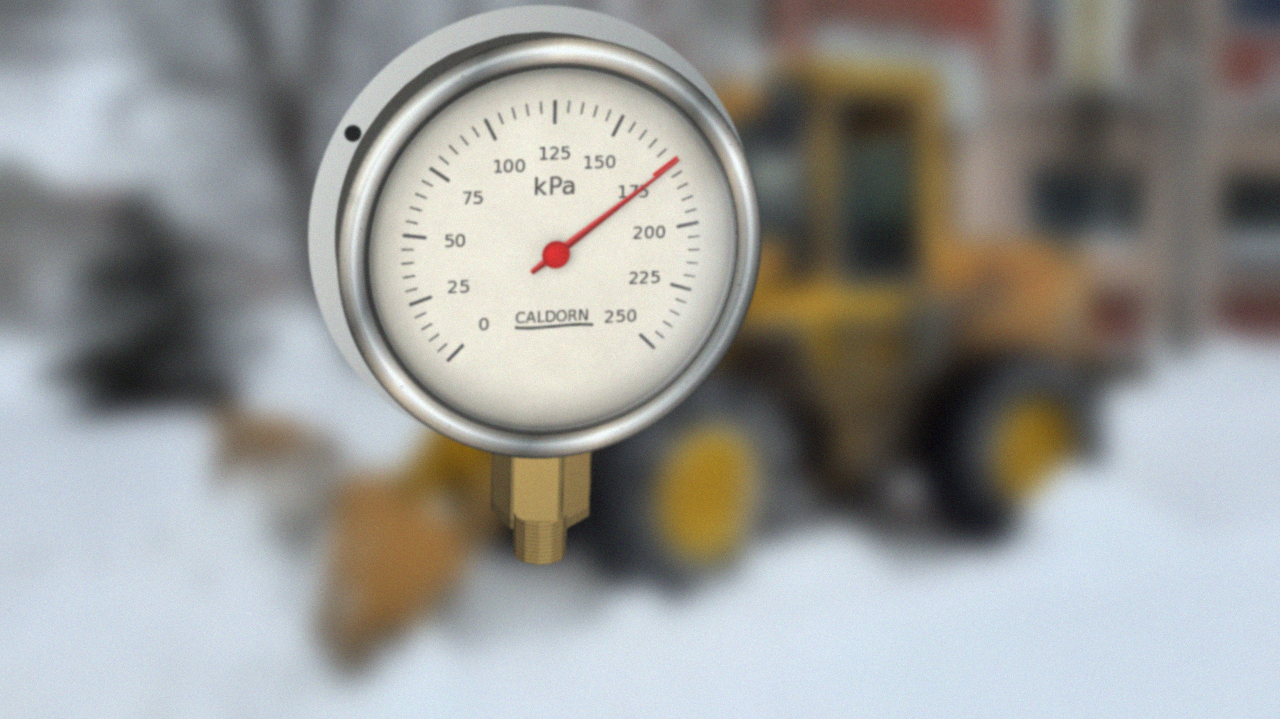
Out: 175kPa
